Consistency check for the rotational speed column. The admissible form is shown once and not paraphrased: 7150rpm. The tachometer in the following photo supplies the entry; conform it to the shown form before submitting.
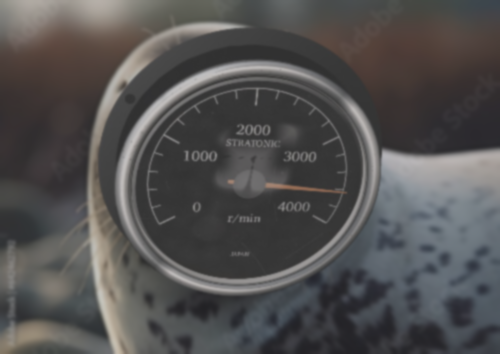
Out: 3600rpm
